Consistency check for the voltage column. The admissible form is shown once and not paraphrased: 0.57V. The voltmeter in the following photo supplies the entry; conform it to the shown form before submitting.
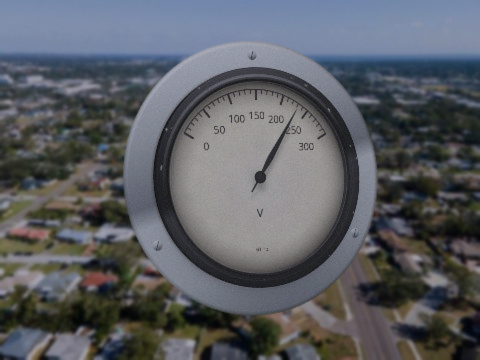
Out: 230V
